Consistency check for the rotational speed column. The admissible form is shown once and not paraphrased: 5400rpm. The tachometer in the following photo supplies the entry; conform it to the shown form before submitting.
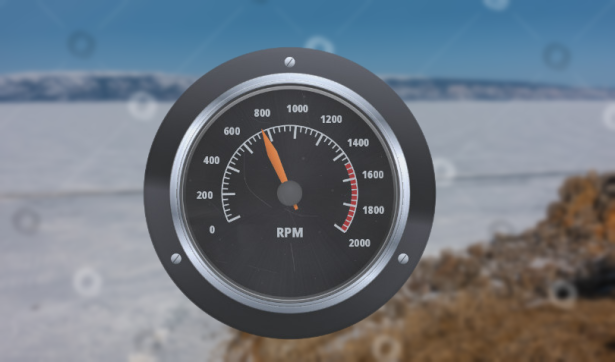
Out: 760rpm
